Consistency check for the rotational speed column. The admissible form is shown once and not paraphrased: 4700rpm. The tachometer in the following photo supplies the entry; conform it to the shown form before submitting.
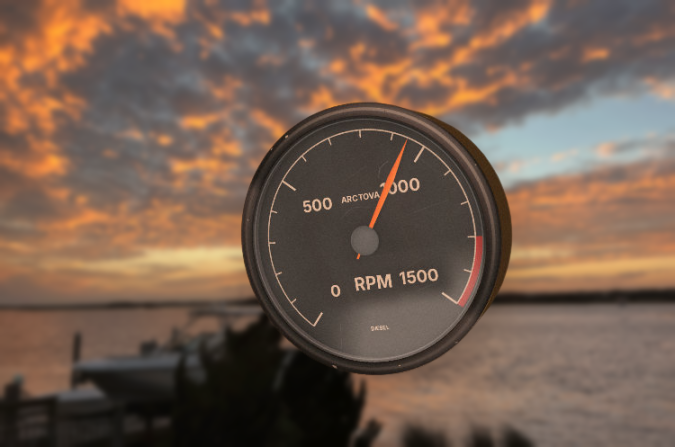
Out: 950rpm
